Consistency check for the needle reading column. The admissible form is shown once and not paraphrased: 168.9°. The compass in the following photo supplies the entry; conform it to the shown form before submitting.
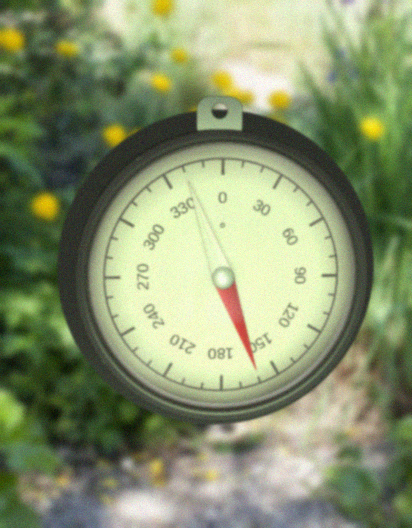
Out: 160°
